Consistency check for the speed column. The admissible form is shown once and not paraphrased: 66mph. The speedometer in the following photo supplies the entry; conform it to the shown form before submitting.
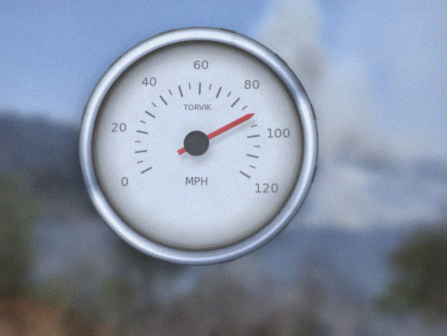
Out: 90mph
